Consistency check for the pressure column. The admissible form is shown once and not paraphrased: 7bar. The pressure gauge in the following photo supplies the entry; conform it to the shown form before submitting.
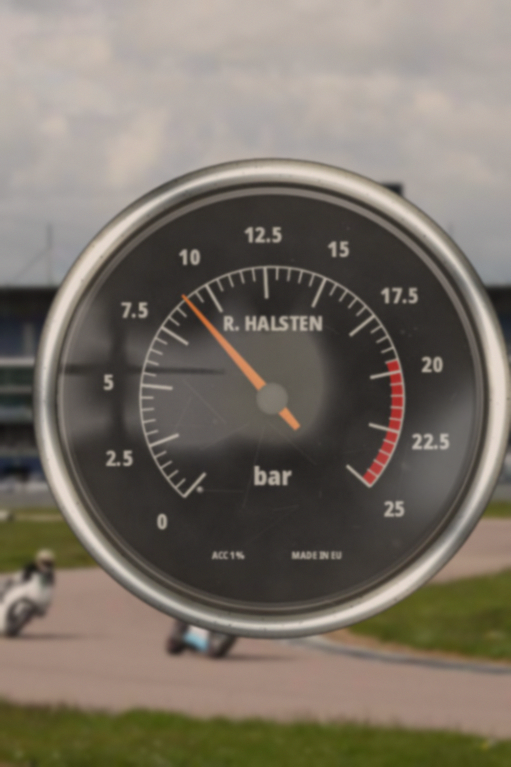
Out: 9bar
